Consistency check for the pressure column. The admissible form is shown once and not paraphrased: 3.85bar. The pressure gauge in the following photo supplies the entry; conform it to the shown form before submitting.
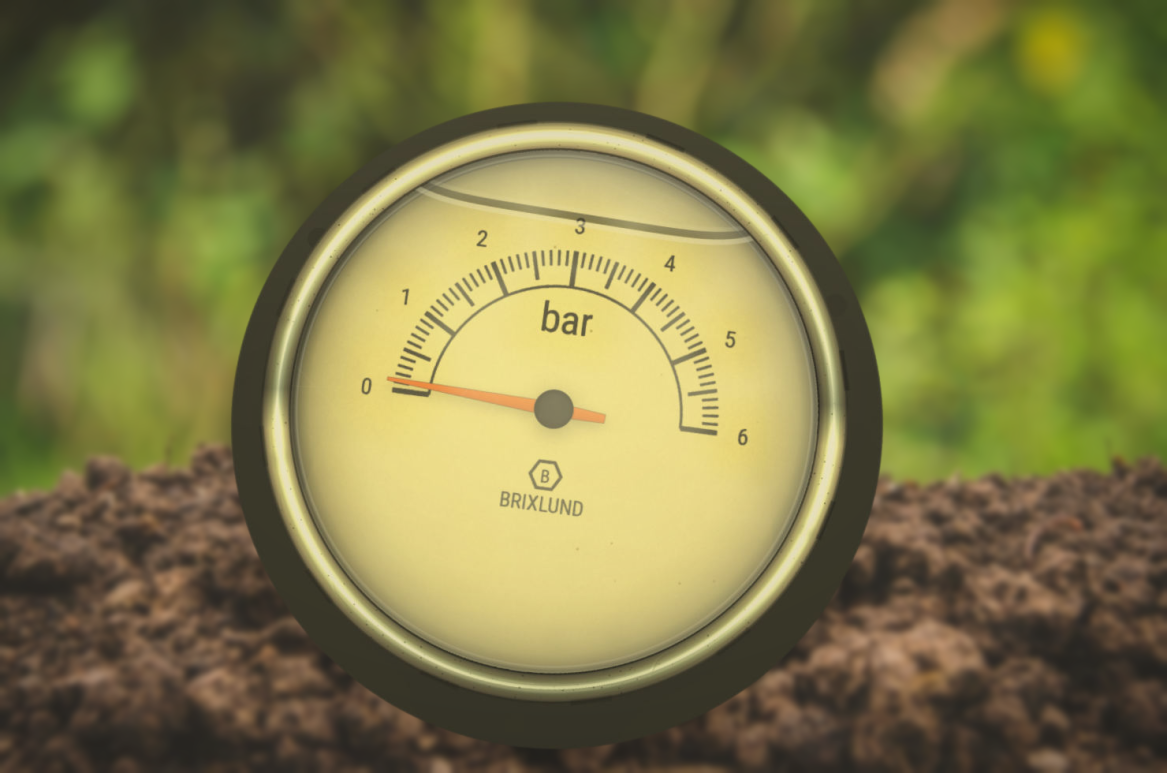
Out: 0.1bar
